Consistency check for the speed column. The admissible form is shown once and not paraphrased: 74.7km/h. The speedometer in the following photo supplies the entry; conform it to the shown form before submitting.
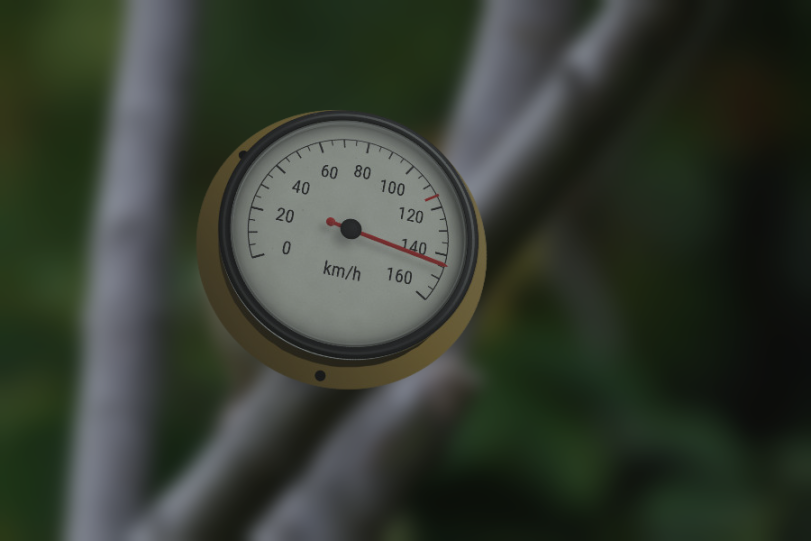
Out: 145km/h
